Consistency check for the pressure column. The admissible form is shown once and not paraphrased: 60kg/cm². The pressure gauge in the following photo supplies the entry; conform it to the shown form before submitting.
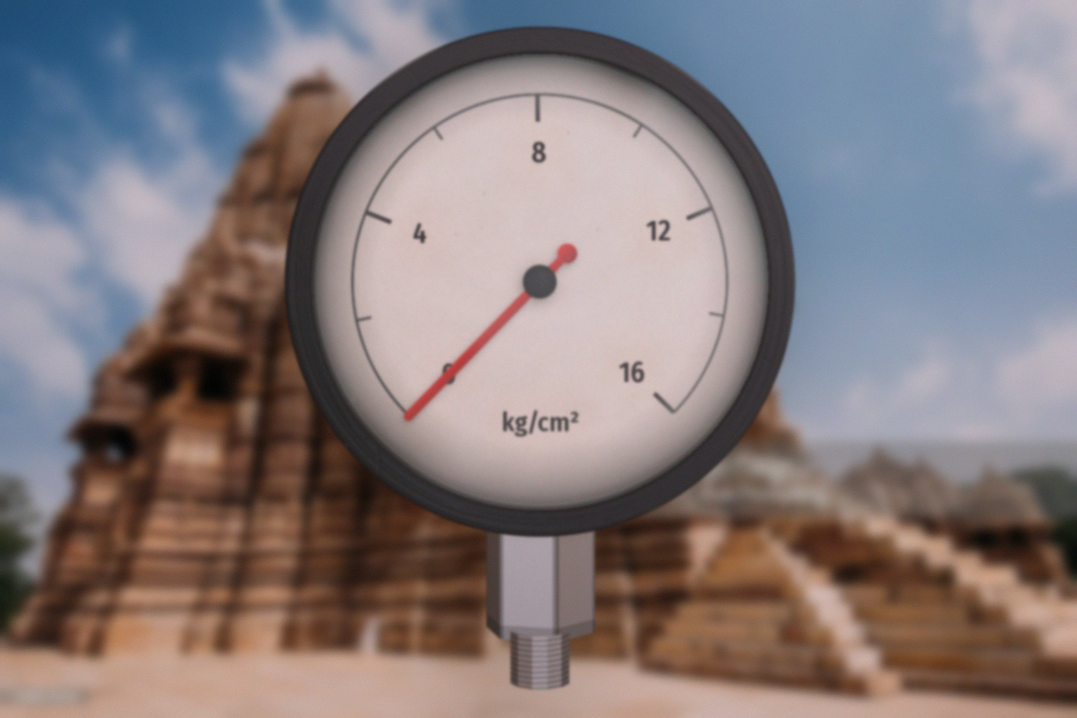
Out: 0kg/cm²
